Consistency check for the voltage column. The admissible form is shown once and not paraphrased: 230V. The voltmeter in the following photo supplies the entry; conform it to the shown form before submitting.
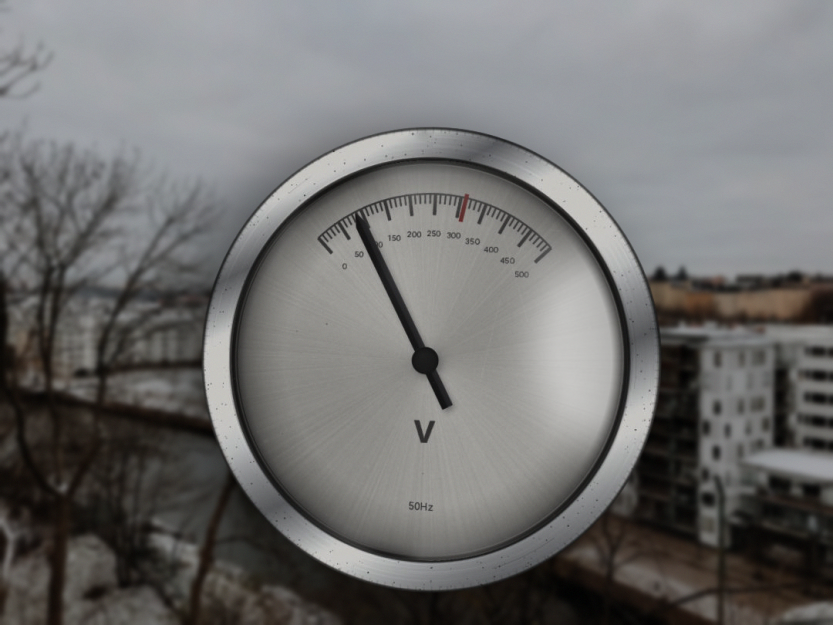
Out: 90V
